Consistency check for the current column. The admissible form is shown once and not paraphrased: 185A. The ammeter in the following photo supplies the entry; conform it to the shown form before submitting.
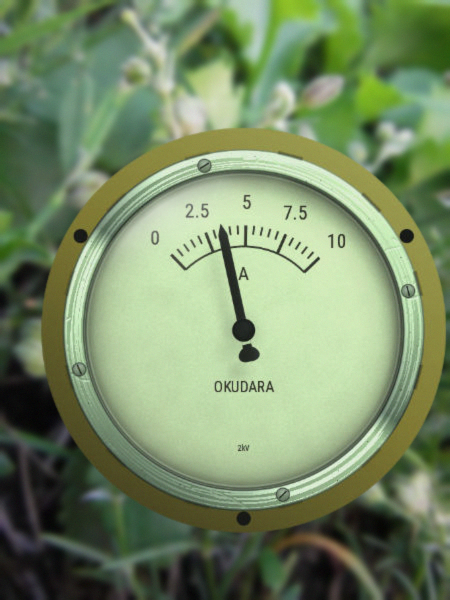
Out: 3.5A
